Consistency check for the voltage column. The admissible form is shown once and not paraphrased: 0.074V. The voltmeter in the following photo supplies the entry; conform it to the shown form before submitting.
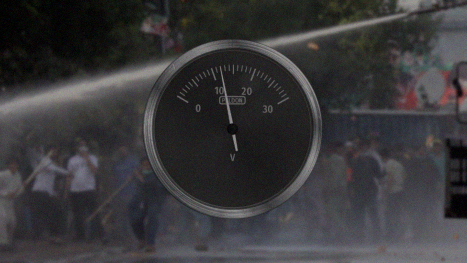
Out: 12V
